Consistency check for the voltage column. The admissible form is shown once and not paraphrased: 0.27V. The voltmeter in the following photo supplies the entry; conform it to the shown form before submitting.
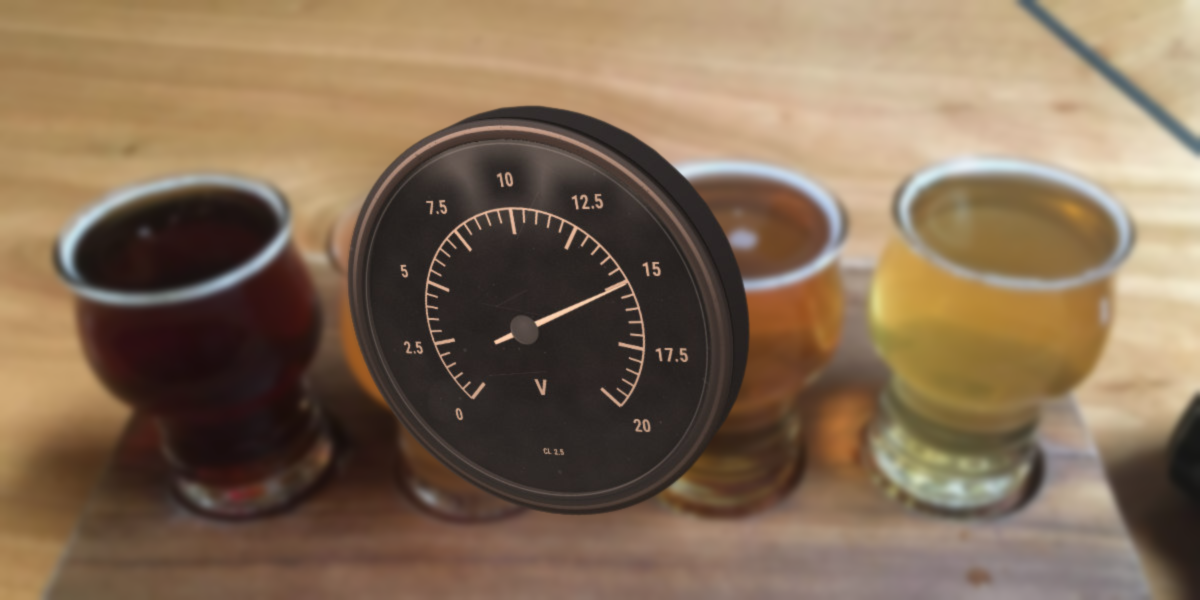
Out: 15V
